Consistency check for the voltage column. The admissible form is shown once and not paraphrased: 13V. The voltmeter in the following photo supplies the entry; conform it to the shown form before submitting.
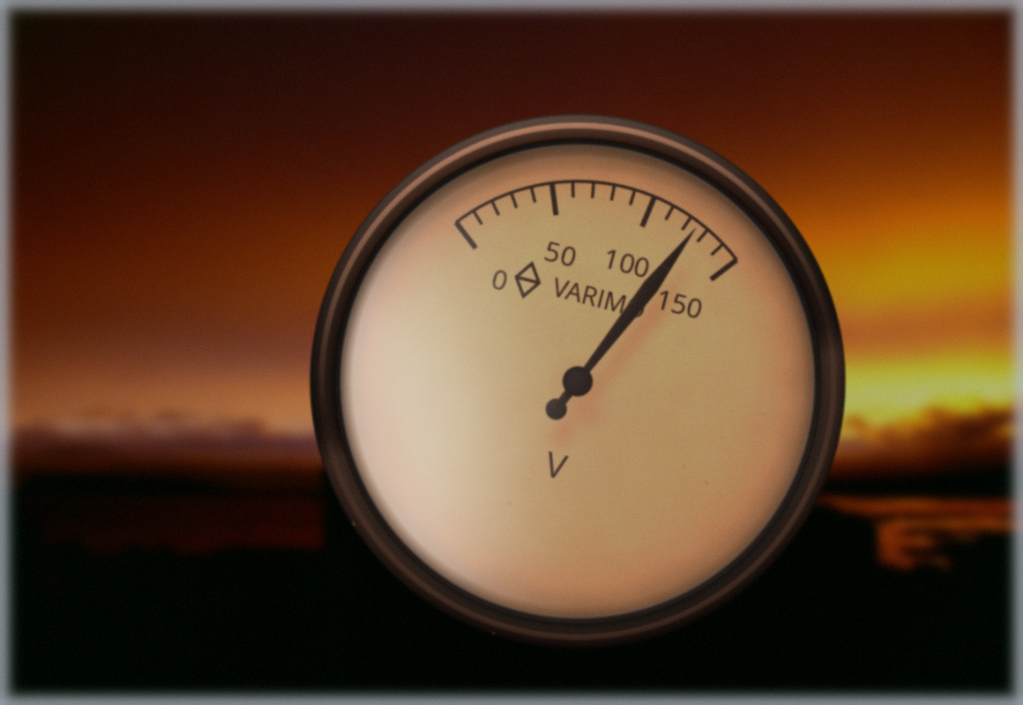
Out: 125V
